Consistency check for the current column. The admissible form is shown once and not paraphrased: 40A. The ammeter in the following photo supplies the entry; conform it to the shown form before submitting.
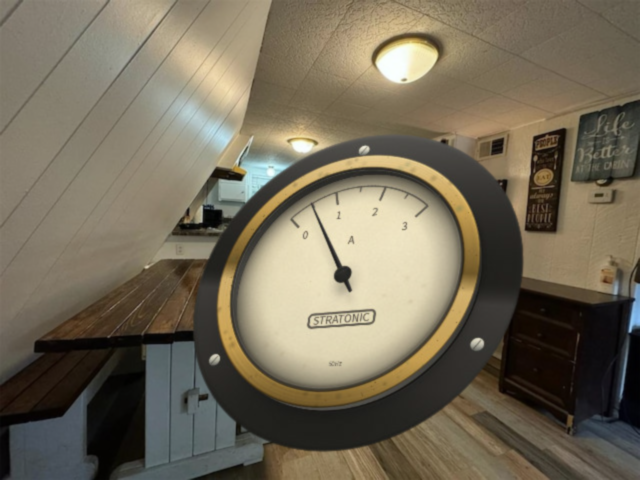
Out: 0.5A
